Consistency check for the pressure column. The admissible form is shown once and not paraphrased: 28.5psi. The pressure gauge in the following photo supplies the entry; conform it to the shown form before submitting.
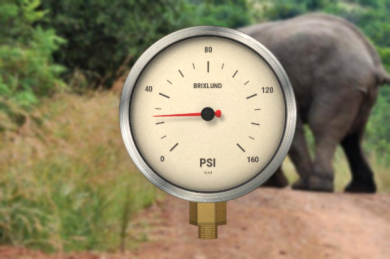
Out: 25psi
